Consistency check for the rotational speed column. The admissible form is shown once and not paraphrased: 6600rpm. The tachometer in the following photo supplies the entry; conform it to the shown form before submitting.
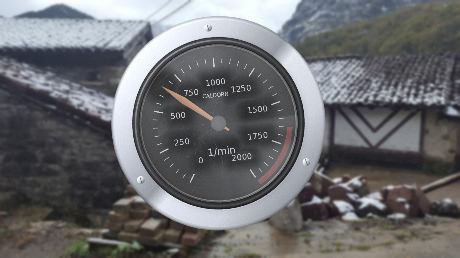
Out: 650rpm
